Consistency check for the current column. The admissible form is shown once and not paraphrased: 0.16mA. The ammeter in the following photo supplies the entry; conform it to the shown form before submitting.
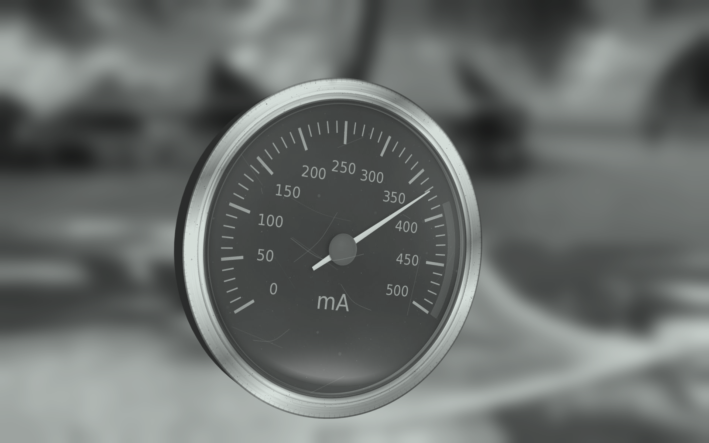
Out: 370mA
